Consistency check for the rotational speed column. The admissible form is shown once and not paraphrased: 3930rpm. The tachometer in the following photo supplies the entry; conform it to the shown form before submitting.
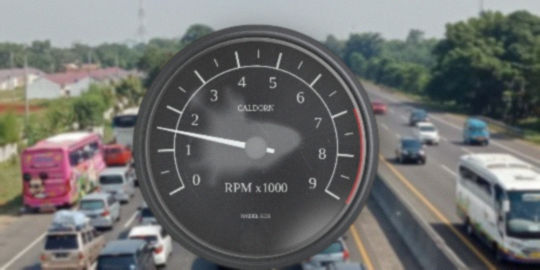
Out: 1500rpm
